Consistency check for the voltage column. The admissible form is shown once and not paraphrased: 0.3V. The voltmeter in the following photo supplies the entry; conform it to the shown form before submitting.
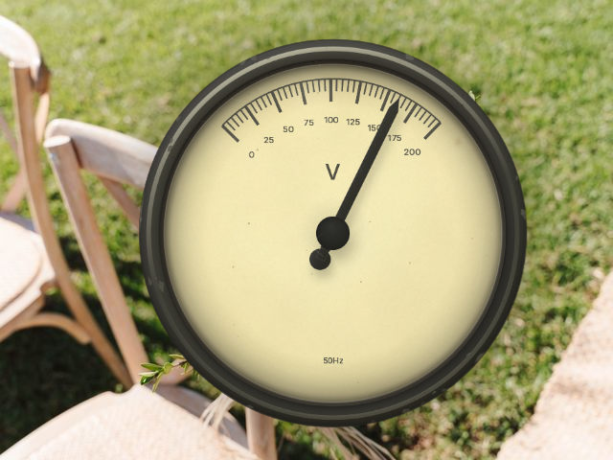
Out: 160V
